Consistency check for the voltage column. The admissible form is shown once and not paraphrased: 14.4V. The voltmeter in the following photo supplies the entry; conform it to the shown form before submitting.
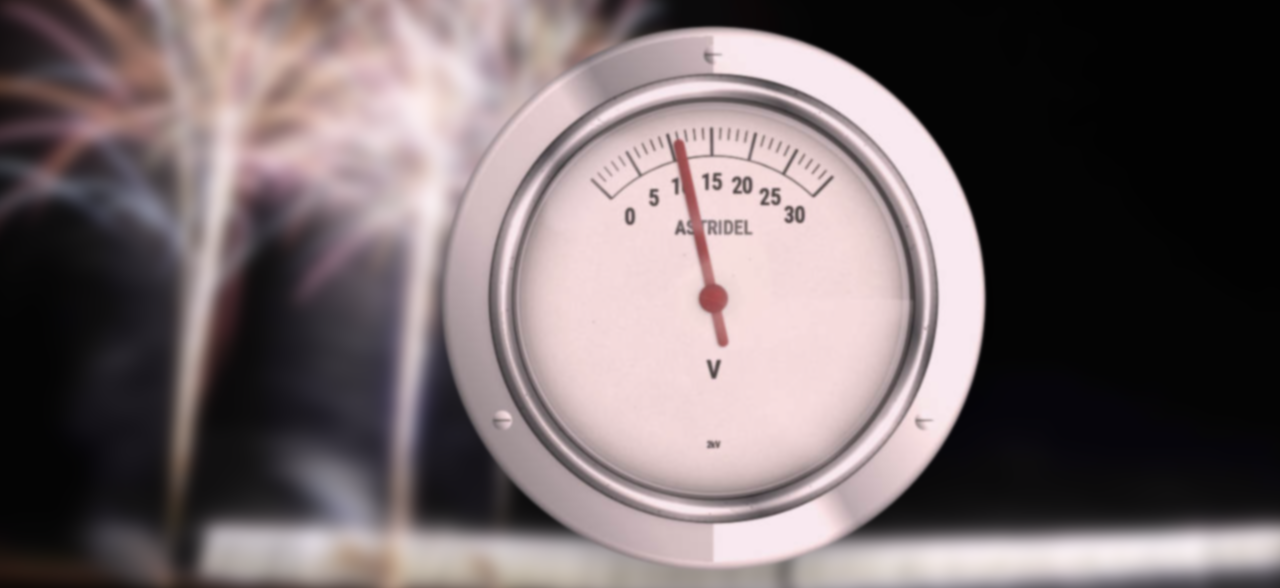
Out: 11V
